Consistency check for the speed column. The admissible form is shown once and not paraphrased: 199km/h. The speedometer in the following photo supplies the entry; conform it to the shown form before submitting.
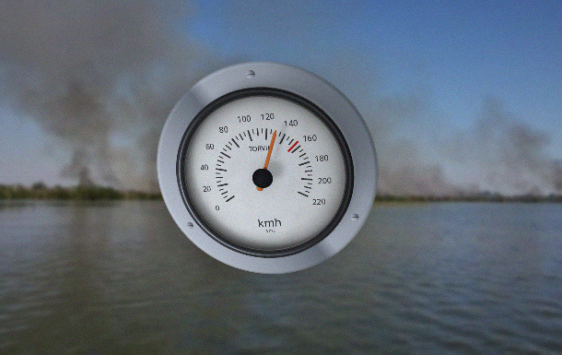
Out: 130km/h
